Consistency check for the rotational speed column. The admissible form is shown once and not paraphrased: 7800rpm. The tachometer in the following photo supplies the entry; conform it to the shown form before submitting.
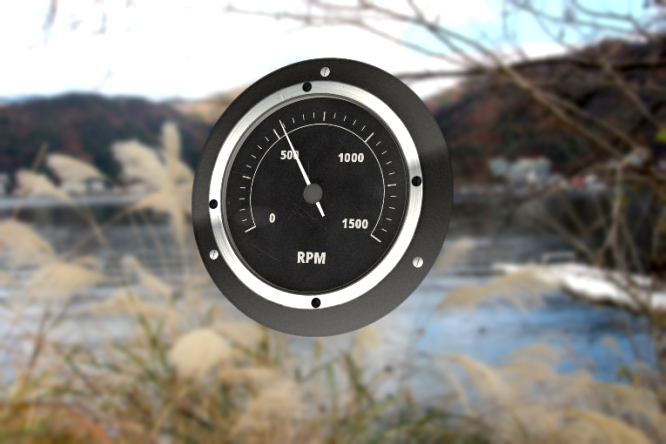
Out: 550rpm
